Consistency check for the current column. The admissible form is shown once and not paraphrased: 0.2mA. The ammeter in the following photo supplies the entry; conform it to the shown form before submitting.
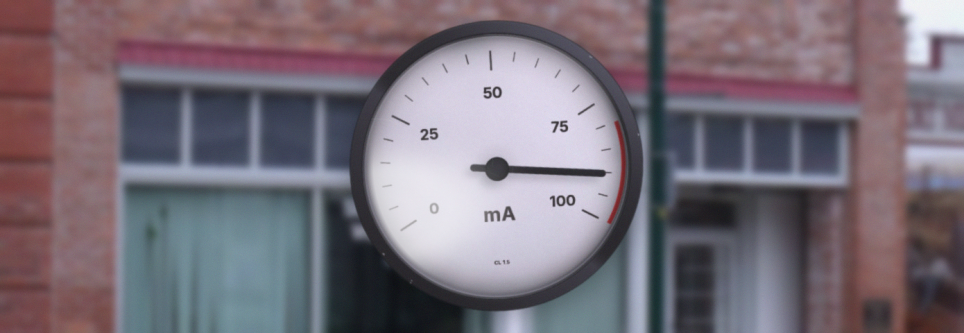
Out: 90mA
